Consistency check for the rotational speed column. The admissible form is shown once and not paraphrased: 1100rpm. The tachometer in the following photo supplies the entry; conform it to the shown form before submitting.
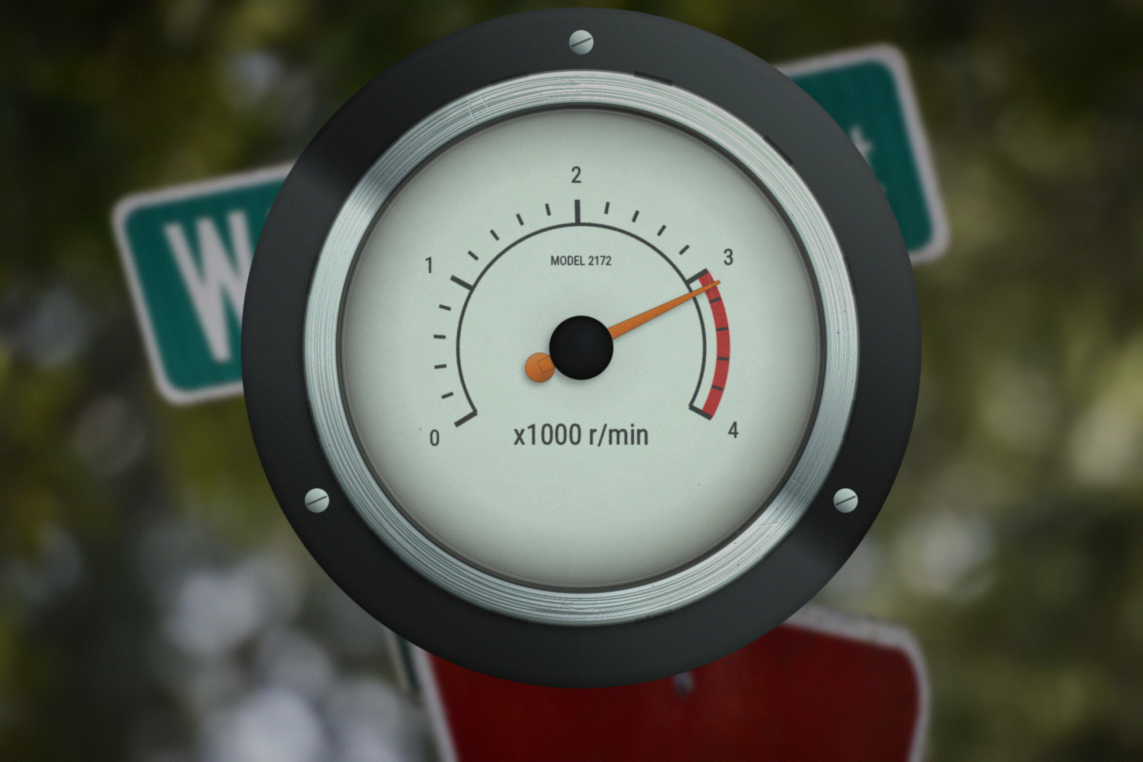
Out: 3100rpm
